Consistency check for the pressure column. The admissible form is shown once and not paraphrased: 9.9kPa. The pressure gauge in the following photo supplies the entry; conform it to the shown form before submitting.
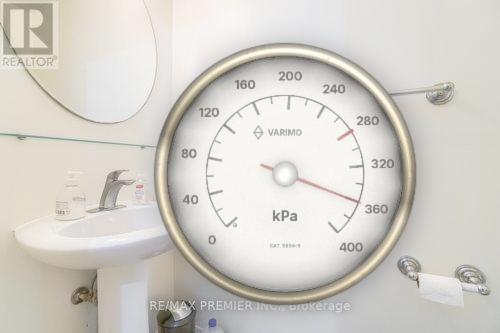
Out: 360kPa
